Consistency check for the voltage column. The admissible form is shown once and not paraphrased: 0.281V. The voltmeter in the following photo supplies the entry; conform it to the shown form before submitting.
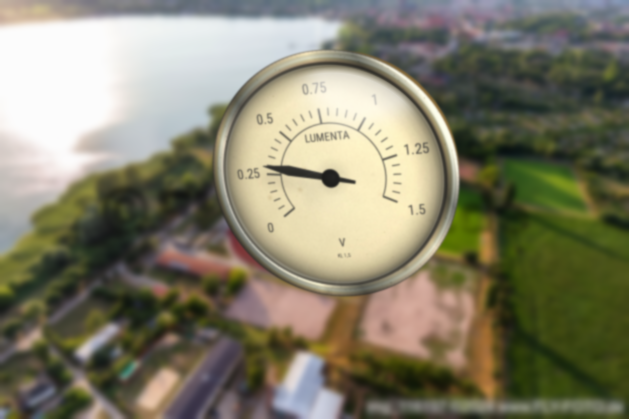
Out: 0.3V
